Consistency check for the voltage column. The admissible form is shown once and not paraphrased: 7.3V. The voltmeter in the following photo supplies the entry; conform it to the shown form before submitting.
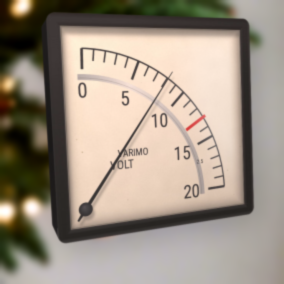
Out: 8V
